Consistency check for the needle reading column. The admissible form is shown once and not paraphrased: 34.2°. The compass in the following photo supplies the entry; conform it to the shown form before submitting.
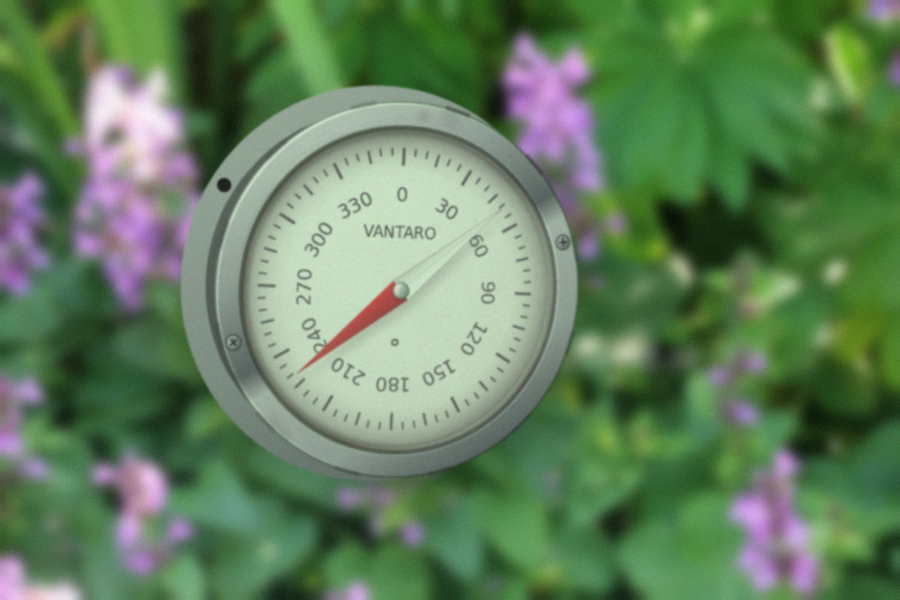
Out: 230°
